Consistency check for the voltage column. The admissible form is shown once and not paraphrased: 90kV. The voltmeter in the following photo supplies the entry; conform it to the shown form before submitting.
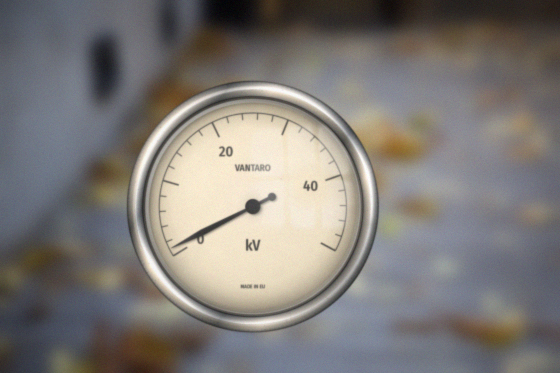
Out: 1kV
